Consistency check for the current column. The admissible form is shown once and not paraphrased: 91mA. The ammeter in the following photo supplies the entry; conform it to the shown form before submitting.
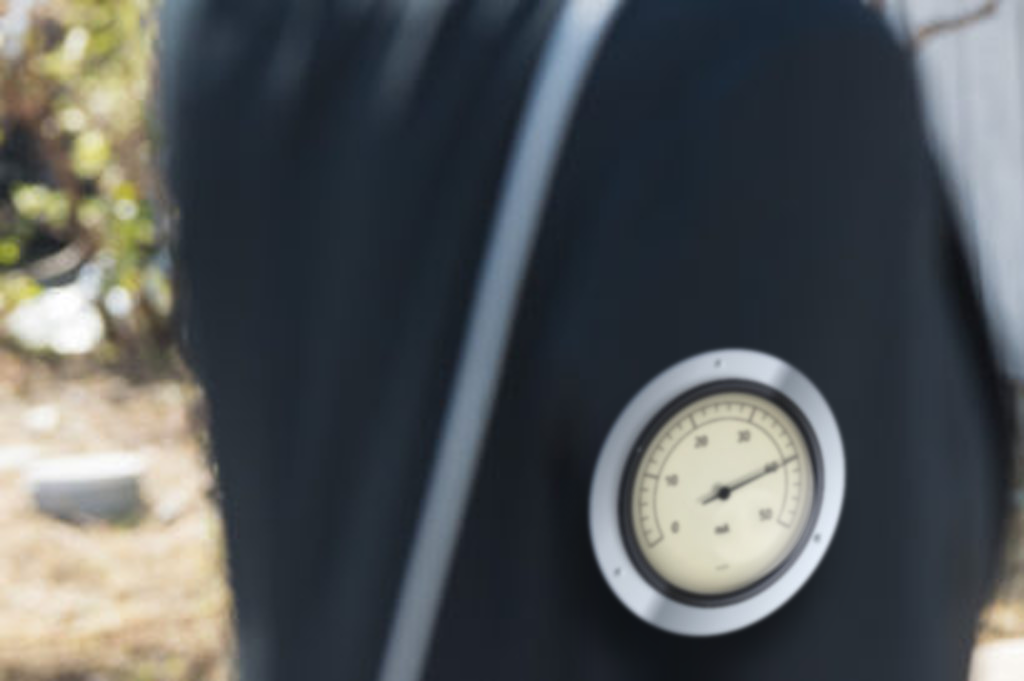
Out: 40mA
